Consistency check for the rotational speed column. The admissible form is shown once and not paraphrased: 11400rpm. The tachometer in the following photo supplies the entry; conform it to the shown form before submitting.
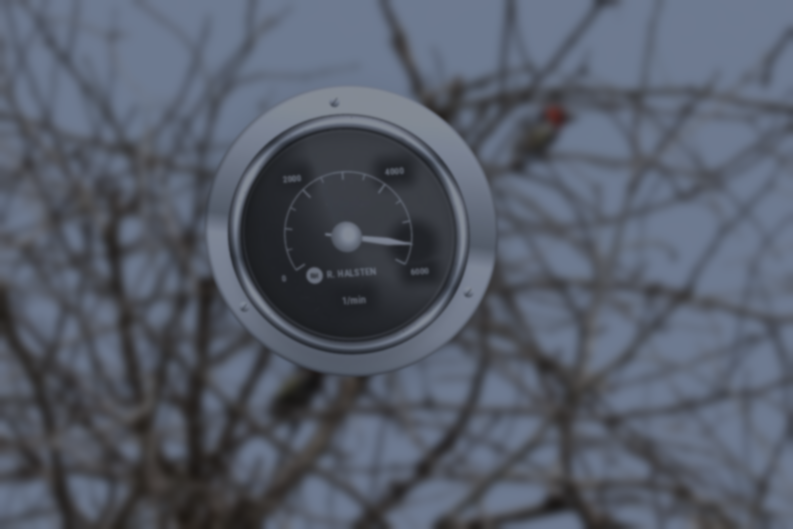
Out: 5500rpm
